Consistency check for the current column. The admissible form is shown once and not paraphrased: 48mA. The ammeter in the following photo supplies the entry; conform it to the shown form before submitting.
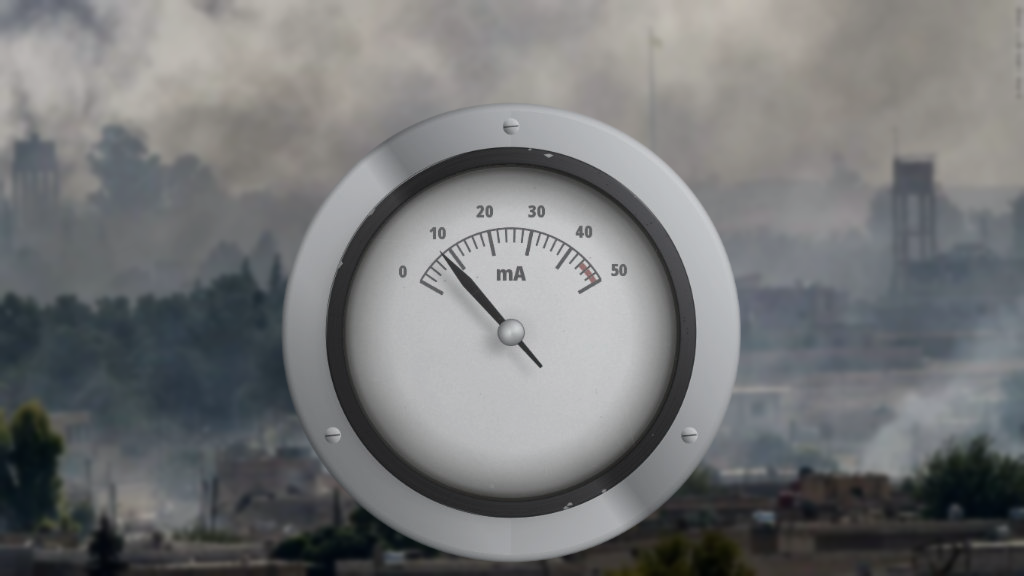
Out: 8mA
